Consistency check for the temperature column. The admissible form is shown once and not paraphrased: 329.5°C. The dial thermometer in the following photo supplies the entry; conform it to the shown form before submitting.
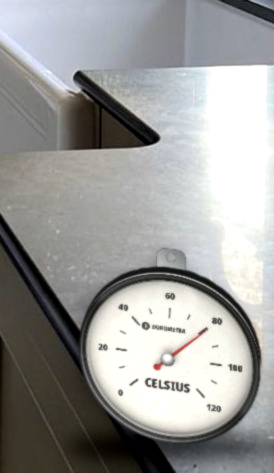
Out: 80°C
